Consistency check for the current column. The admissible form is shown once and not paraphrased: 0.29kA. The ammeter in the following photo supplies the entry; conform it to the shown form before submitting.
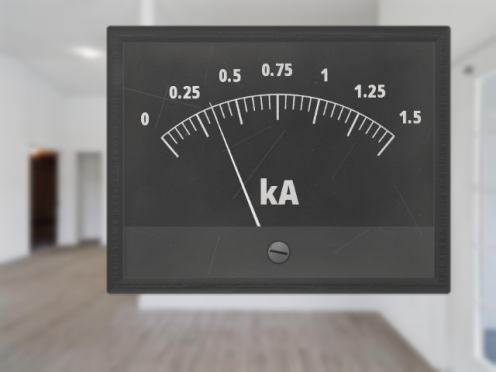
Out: 0.35kA
